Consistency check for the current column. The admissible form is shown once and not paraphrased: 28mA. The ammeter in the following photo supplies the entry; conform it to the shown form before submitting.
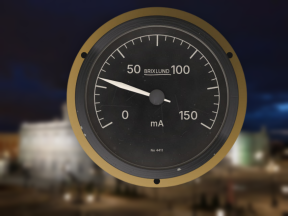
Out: 30mA
